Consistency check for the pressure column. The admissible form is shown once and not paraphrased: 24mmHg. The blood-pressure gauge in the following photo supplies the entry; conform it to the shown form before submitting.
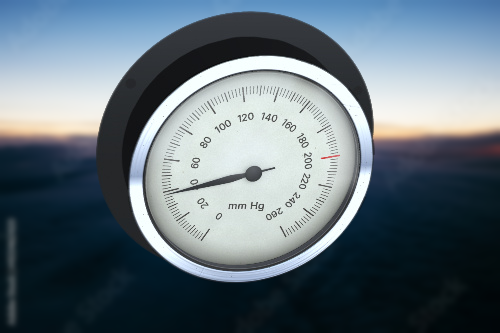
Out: 40mmHg
